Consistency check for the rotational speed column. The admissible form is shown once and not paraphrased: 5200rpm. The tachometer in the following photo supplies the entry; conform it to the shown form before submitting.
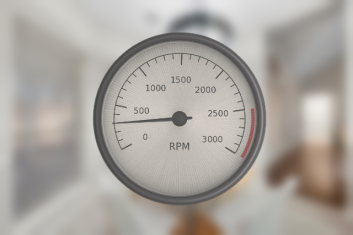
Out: 300rpm
